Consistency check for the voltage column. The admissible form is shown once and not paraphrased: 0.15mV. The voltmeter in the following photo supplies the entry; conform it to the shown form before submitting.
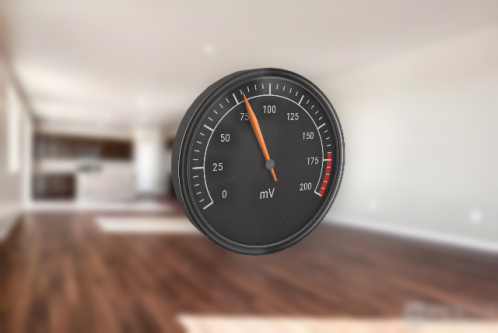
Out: 80mV
